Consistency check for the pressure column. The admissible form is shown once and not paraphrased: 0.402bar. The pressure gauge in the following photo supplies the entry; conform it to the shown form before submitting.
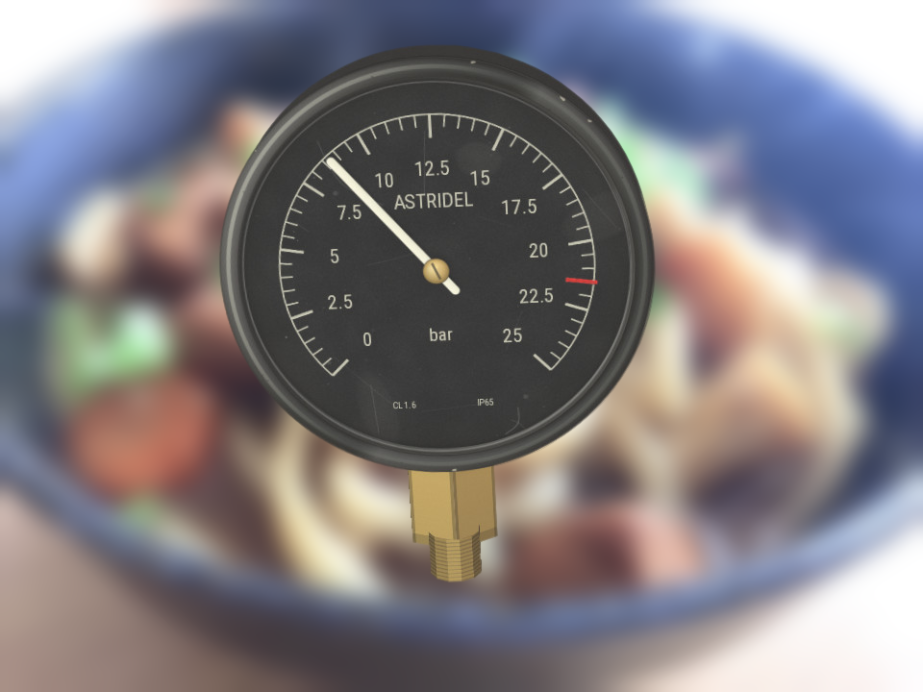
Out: 8.75bar
